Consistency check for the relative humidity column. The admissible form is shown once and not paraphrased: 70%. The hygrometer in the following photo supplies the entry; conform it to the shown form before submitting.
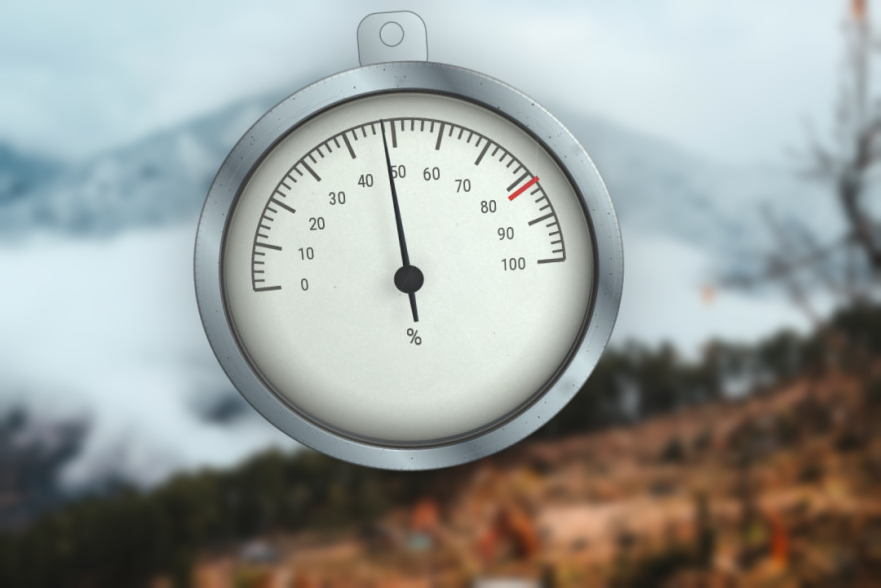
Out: 48%
